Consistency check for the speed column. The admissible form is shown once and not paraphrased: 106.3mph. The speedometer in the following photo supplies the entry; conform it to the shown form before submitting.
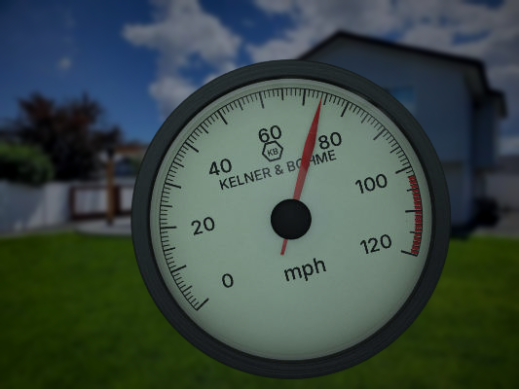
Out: 74mph
